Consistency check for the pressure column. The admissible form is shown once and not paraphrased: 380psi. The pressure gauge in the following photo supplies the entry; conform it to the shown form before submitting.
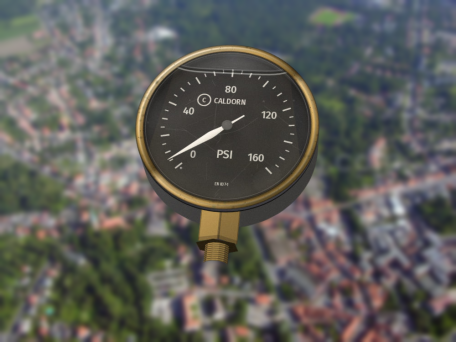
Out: 5psi
